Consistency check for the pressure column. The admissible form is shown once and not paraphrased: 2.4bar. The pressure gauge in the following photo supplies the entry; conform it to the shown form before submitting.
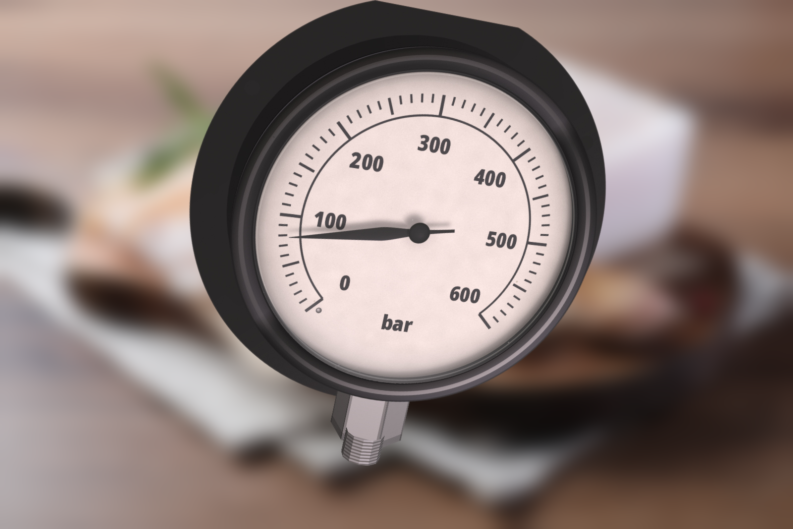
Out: 80bar
